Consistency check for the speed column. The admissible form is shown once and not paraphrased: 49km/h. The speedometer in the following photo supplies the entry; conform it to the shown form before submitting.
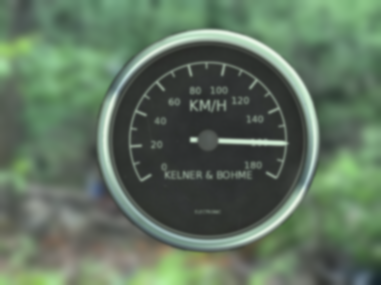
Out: 160km/h
